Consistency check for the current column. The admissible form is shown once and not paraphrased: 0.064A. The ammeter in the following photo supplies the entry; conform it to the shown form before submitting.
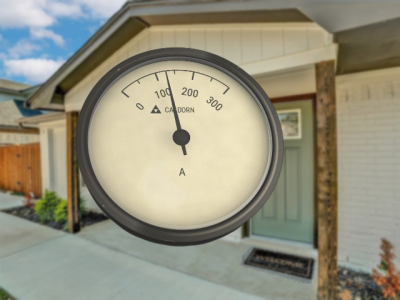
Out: 125A
